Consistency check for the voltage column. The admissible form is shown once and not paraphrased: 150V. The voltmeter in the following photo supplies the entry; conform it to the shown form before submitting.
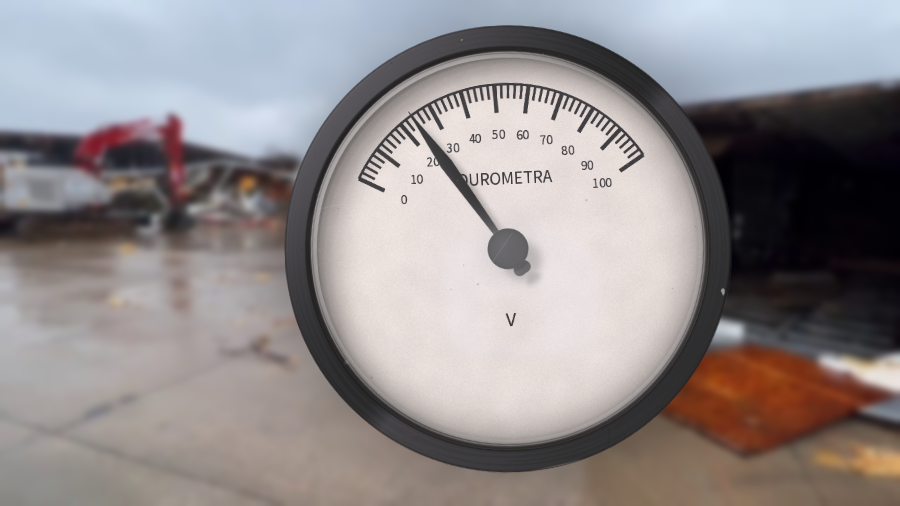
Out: 24V
